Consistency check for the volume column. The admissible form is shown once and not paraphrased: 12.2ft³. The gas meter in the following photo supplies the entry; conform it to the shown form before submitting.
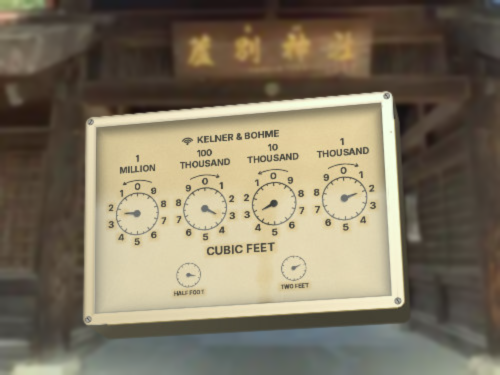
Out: 233200ft³
